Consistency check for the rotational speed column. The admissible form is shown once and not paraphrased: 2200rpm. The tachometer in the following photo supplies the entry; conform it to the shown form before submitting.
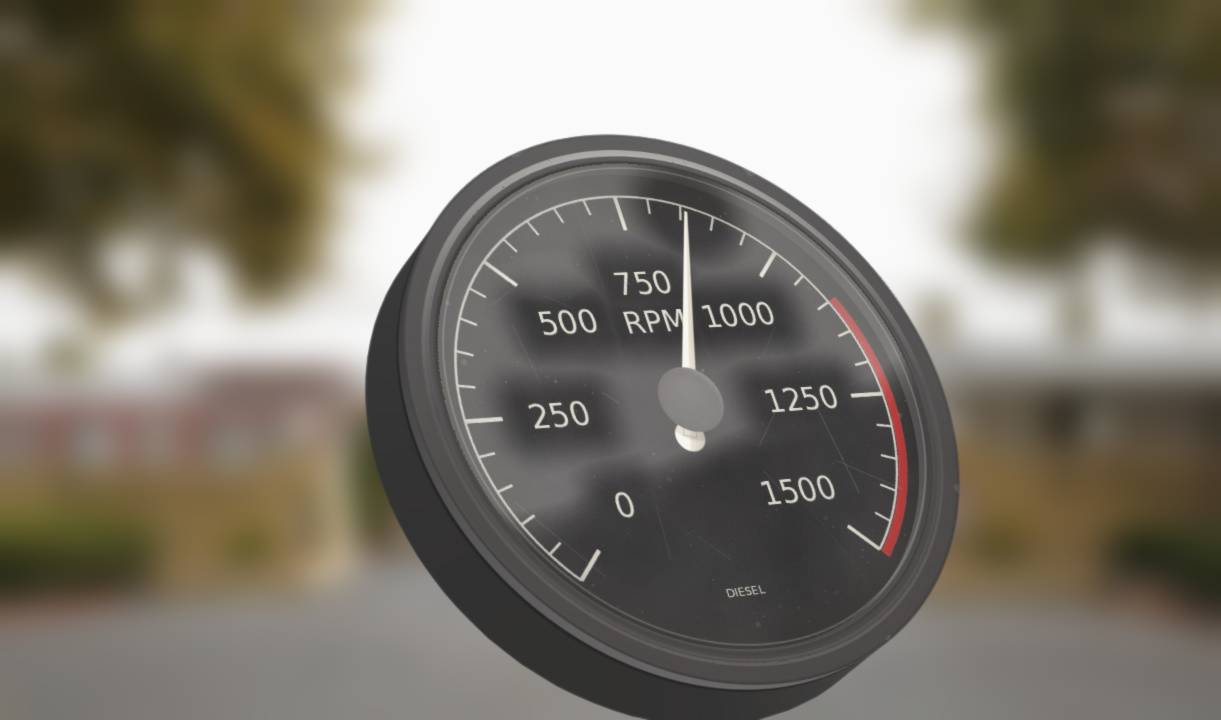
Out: 850rpm
